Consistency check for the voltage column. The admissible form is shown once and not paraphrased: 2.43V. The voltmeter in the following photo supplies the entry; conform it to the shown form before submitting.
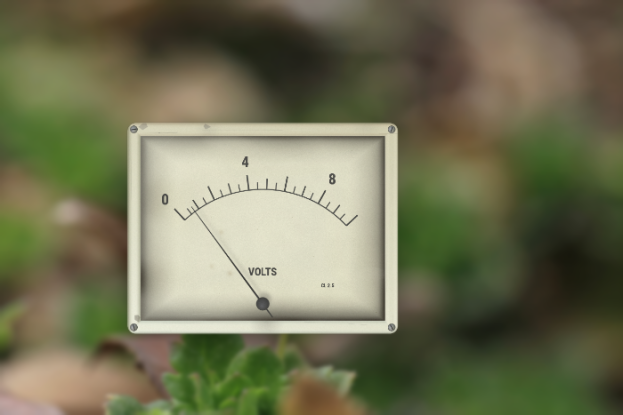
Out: 0.75V
